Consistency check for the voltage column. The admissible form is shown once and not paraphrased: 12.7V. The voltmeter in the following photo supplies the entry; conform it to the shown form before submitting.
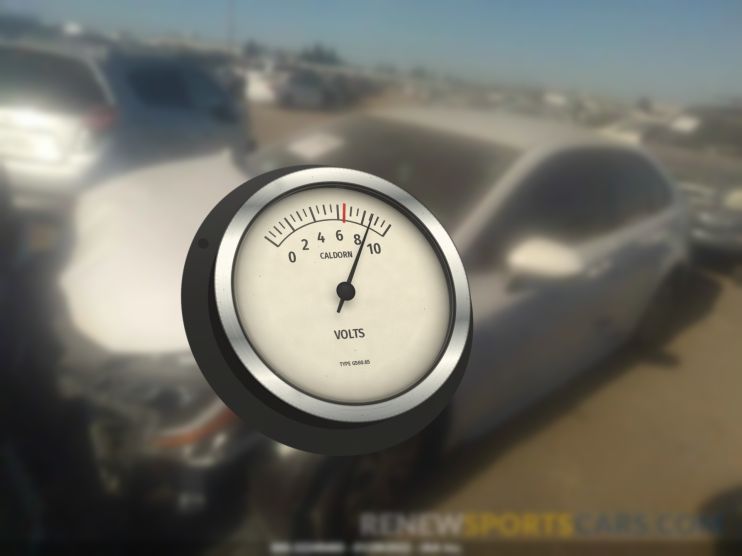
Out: 8.5V
